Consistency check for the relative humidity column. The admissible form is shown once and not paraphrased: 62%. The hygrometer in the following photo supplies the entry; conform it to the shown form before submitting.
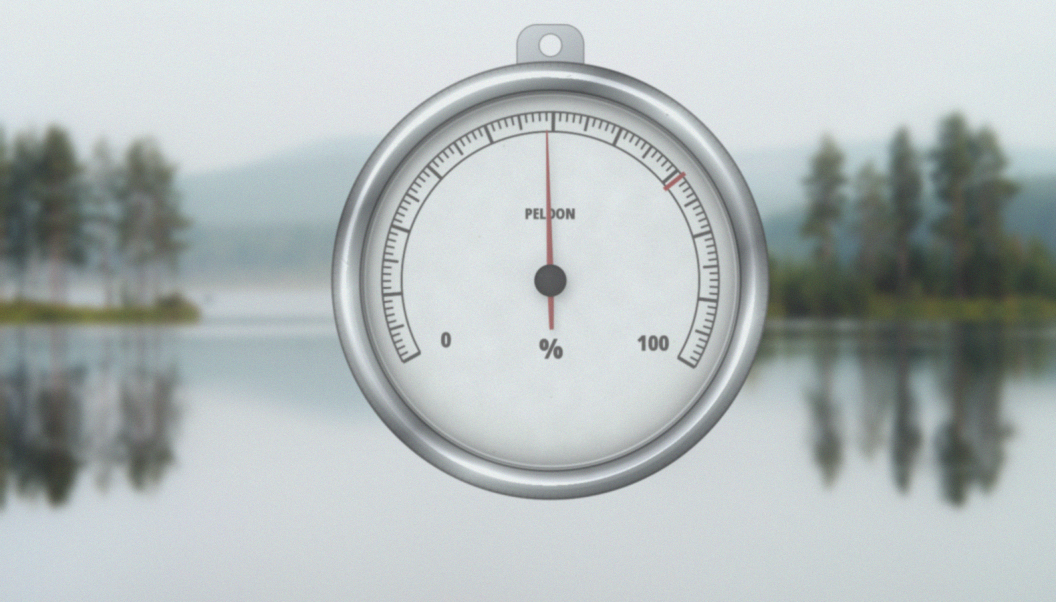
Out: 49%
